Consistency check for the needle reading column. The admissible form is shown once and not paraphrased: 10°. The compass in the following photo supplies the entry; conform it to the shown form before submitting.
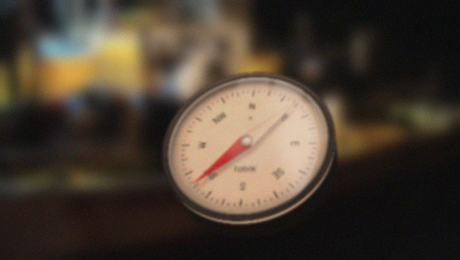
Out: 225°
